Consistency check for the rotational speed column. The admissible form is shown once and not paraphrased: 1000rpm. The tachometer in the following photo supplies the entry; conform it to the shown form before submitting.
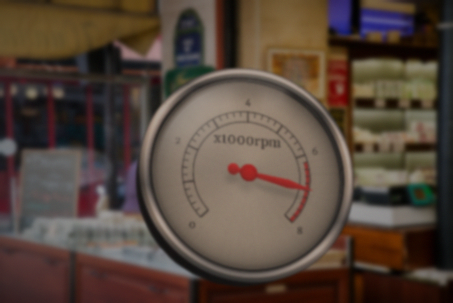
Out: 7000rpm
